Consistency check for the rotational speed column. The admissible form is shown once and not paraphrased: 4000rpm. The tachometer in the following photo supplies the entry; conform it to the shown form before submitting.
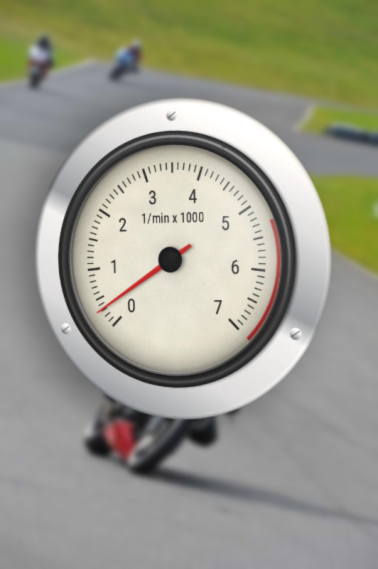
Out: 300rpm
